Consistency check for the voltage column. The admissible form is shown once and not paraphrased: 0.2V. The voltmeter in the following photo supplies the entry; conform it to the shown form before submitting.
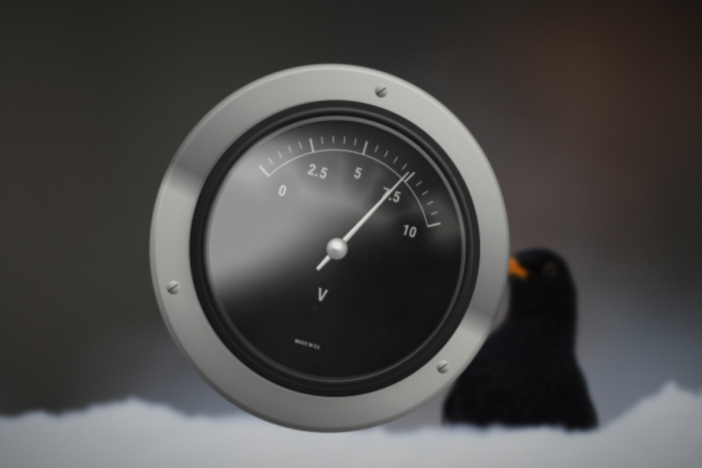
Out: 7.25V
